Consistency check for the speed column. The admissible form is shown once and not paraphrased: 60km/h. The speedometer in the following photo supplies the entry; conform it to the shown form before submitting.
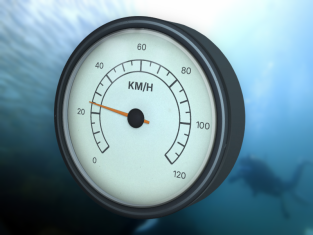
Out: 25km/h
